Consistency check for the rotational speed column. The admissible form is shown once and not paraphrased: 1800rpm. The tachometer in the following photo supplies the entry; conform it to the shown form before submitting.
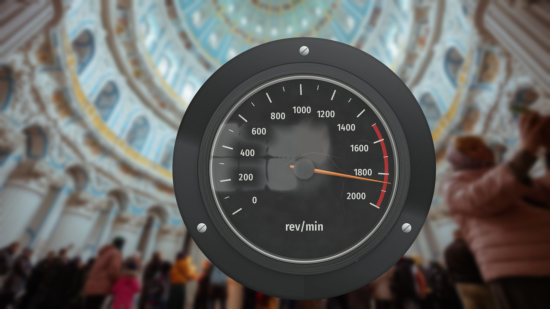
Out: 1850rpm
